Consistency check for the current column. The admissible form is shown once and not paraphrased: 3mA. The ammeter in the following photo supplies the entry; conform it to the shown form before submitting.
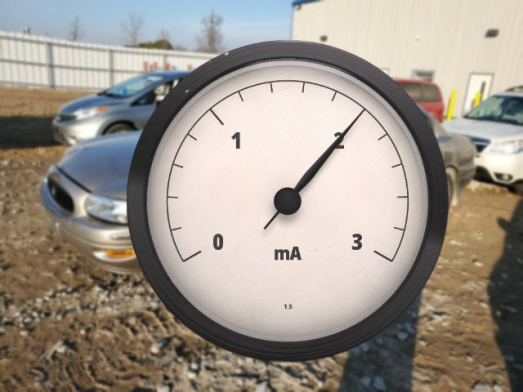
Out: 2mA
